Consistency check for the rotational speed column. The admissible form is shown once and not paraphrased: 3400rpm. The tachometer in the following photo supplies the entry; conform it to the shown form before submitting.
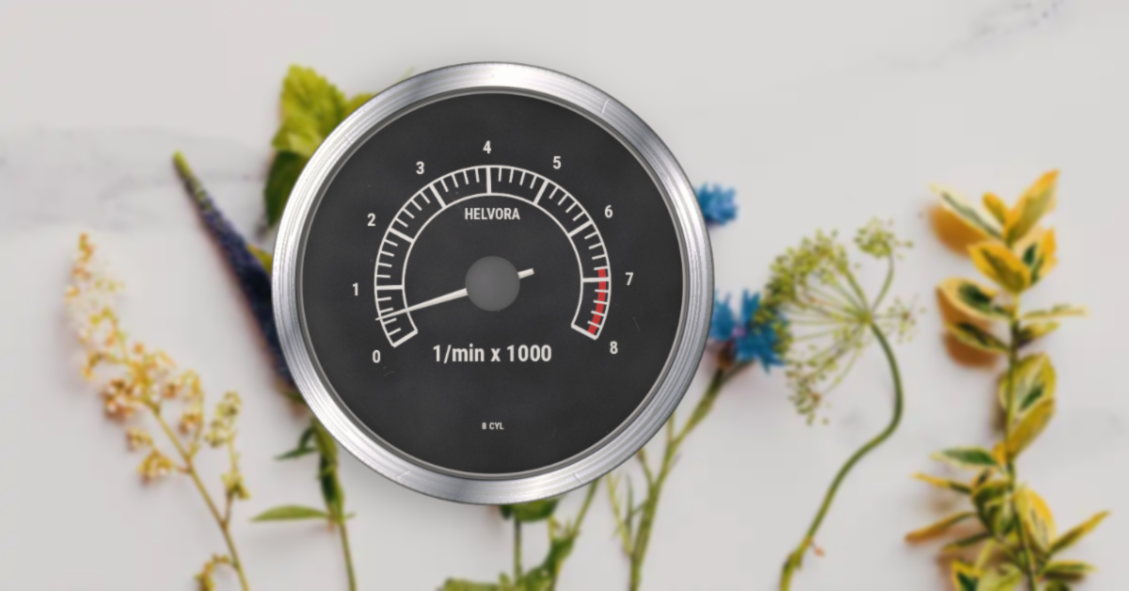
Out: 500rpm
